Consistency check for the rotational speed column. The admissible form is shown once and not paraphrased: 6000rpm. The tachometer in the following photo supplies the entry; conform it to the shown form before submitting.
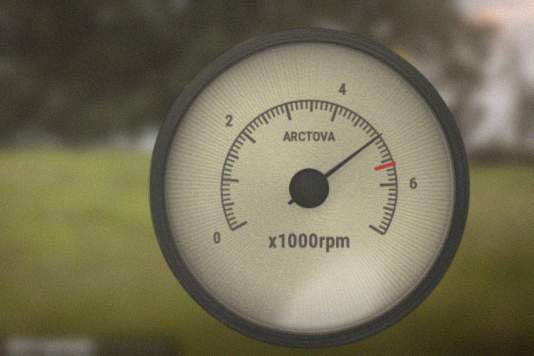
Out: 5000rpm
